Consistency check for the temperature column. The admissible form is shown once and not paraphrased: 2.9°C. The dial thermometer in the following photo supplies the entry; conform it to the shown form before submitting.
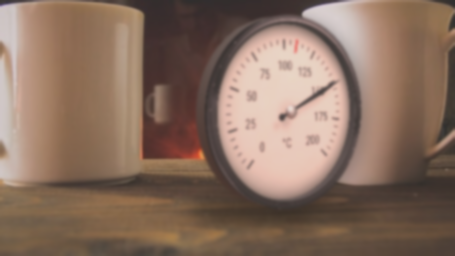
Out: 150°C
